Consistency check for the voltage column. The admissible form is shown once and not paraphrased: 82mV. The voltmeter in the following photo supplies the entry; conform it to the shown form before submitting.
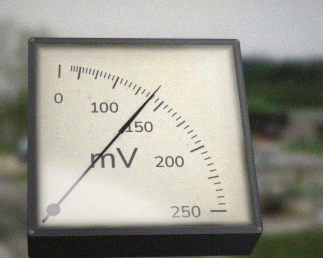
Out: 140mV
